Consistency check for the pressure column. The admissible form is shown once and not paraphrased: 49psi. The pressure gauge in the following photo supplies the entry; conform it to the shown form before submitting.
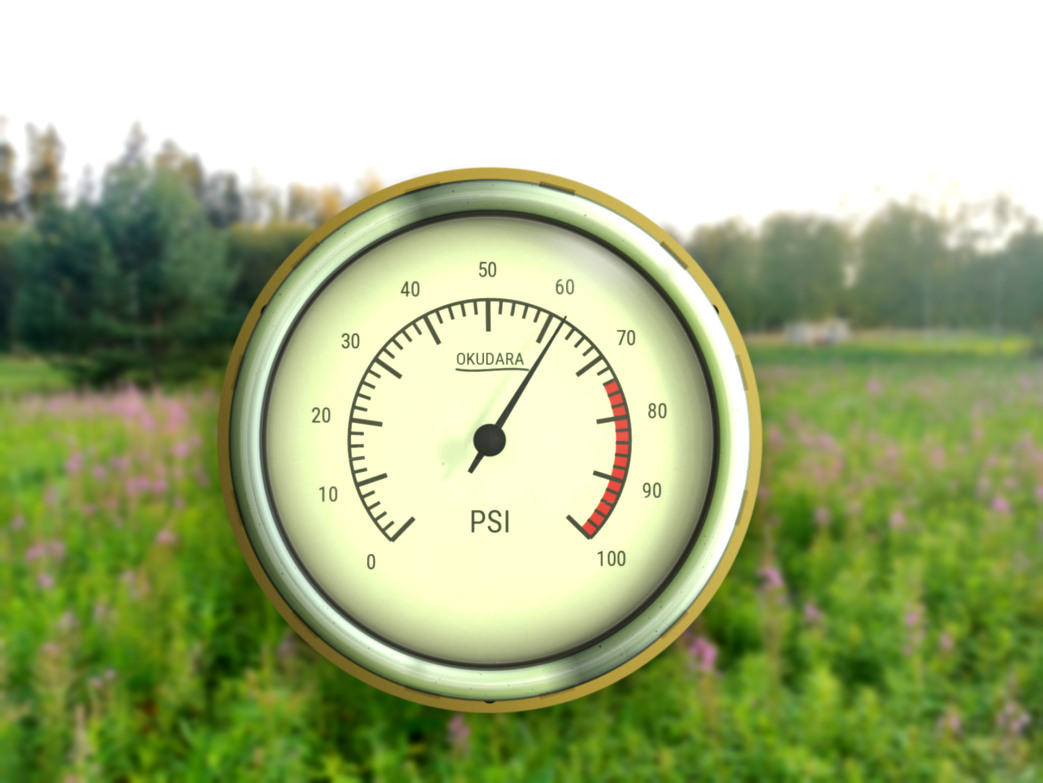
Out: 62psi
